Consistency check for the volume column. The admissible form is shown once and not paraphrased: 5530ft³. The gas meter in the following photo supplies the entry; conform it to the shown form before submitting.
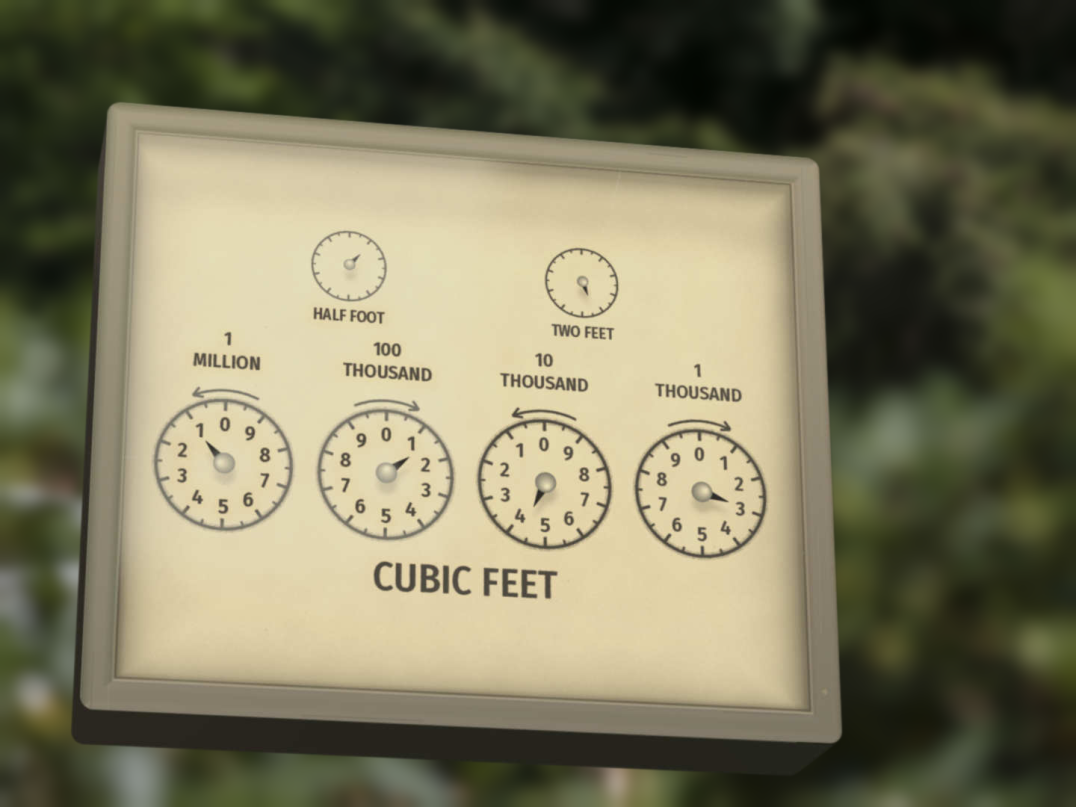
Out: 114300ft³
